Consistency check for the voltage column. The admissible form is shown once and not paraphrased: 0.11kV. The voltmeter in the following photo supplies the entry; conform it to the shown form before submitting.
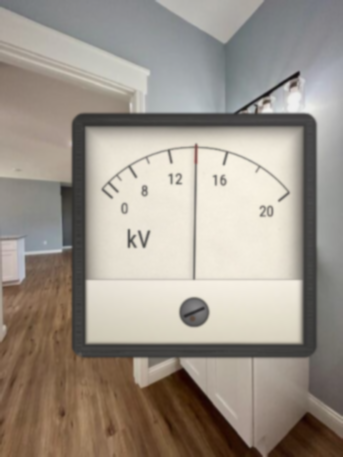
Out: 14kV
